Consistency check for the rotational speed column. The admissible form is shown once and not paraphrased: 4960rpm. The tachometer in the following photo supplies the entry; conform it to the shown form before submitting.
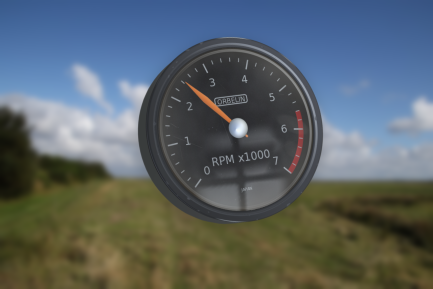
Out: 2400rpm
